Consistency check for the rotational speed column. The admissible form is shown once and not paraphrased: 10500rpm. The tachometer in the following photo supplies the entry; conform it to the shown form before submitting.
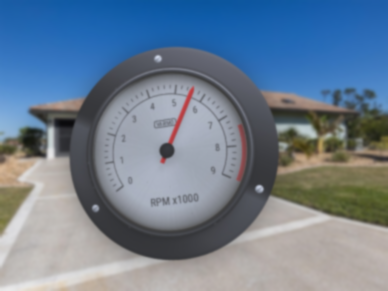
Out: 5600rpm
